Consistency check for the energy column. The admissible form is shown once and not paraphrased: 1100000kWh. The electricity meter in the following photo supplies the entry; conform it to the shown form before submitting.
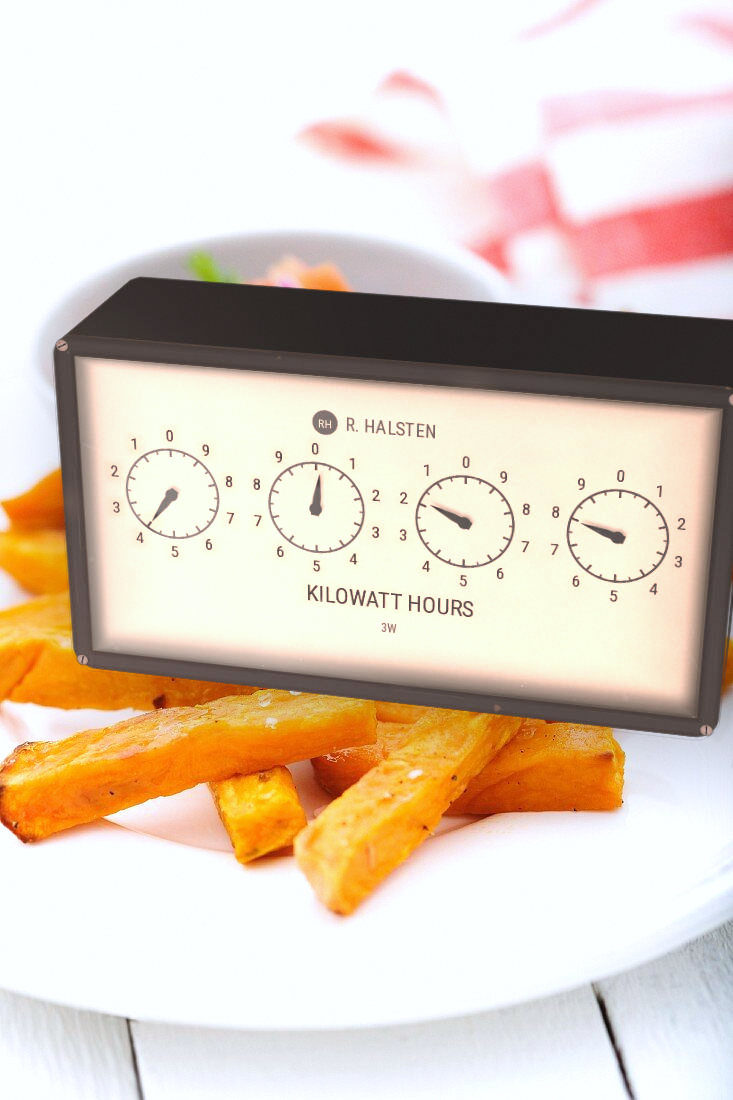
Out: 4018kWh
